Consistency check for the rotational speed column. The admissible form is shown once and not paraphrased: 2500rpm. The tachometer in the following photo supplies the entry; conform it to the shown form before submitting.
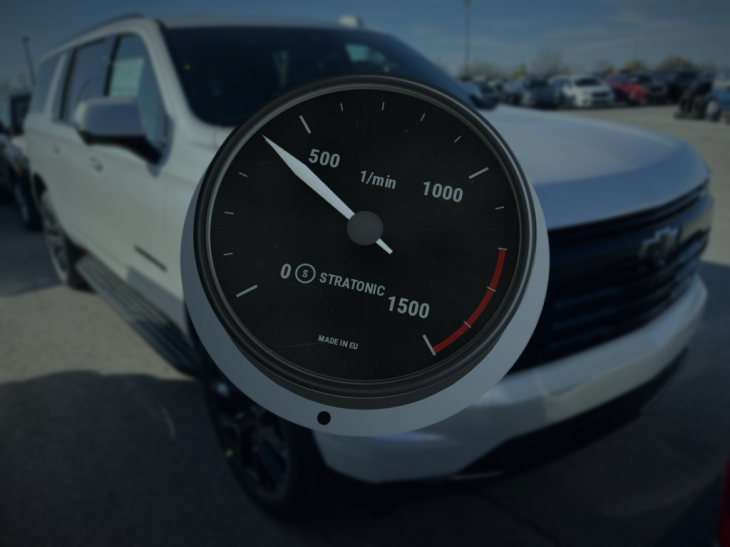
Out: 400rpm
